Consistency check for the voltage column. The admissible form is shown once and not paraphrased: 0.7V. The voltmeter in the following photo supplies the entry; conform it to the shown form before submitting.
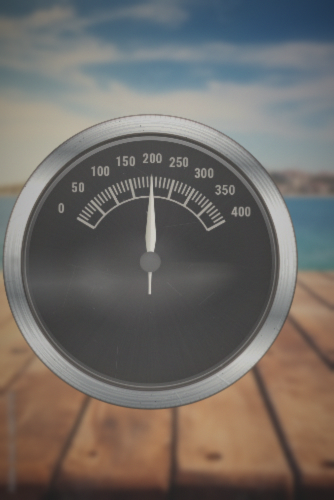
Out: 200V
